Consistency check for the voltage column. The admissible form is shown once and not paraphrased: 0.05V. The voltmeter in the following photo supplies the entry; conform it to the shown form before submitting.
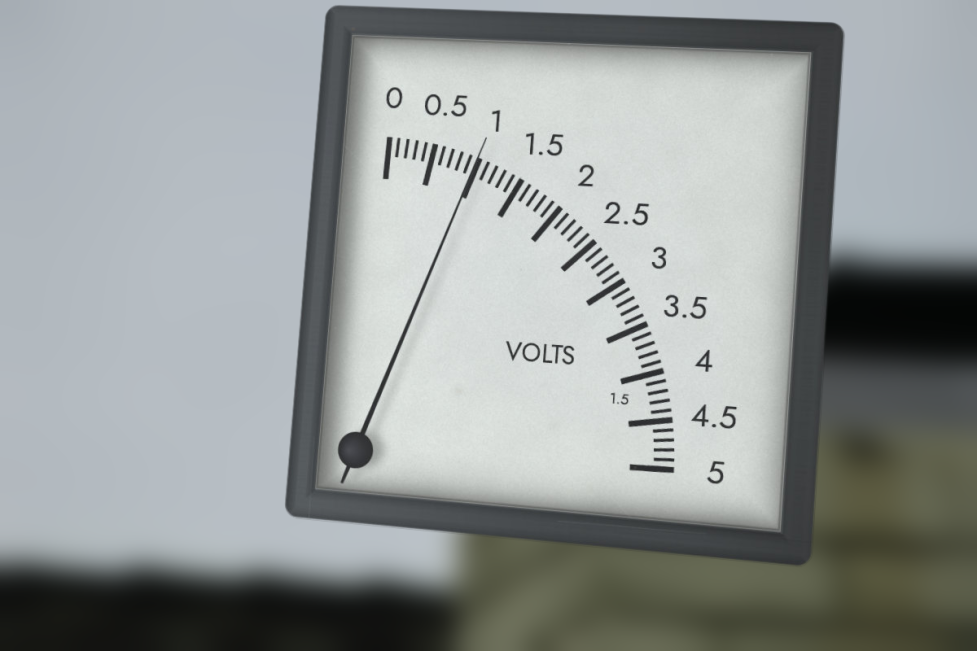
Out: 1V
